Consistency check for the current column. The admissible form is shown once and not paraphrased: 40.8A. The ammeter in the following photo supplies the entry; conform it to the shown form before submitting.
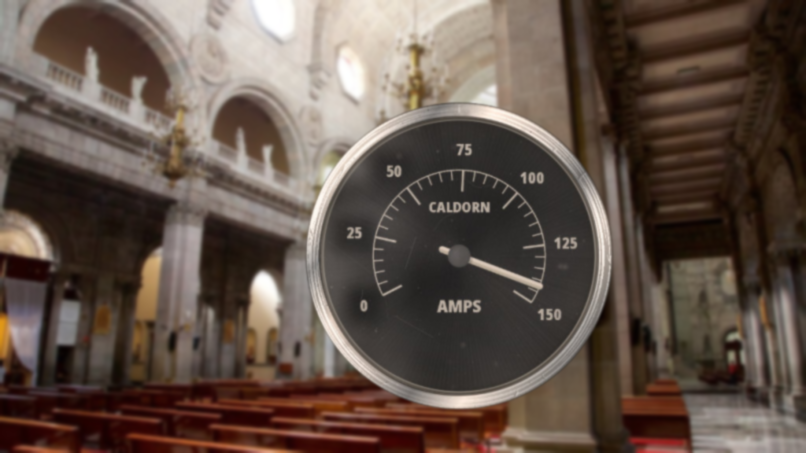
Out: 142.5A
